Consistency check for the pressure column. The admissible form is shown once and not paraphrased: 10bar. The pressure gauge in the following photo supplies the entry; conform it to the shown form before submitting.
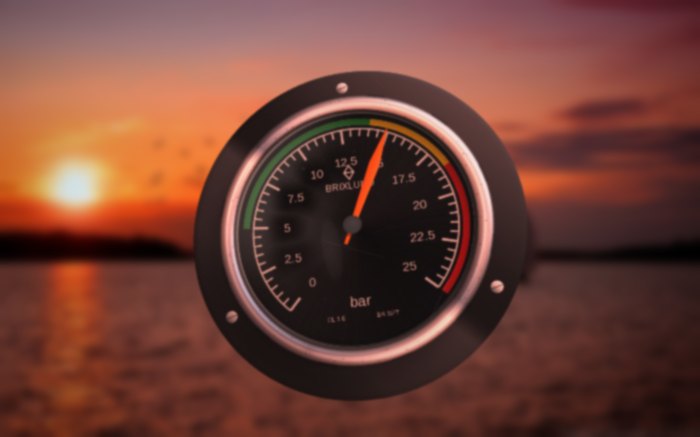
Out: 15bar
